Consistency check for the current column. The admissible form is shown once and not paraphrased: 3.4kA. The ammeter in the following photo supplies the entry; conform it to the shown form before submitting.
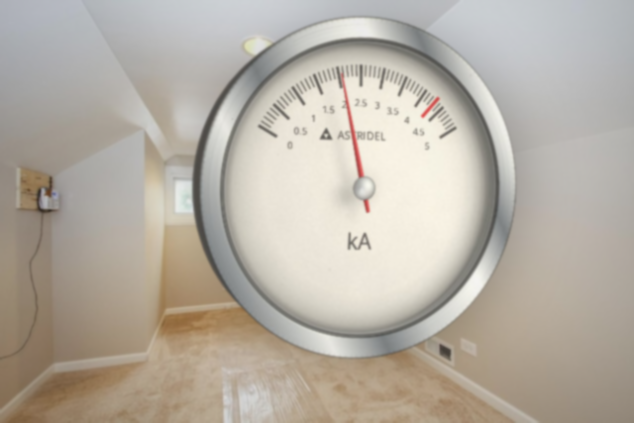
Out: 2kA
